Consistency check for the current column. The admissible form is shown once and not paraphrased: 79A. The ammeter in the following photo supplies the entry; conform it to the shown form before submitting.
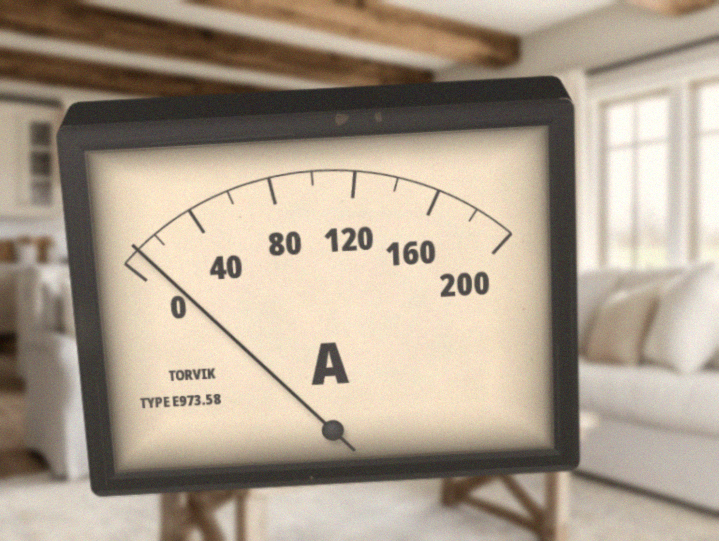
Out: 10A
